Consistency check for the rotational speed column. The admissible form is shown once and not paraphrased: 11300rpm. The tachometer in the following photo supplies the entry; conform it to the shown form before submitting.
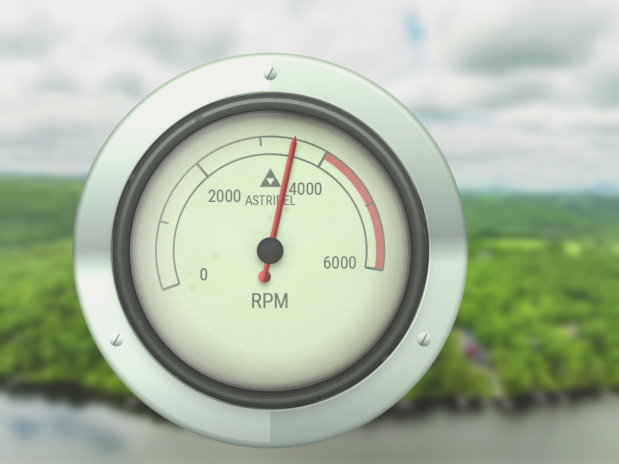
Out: 3500rpm
